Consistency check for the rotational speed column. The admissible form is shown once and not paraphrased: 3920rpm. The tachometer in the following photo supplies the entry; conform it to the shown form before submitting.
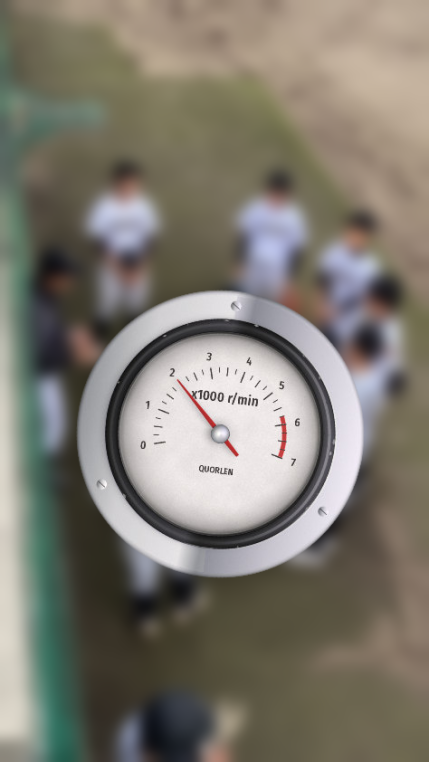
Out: 2000rpm
